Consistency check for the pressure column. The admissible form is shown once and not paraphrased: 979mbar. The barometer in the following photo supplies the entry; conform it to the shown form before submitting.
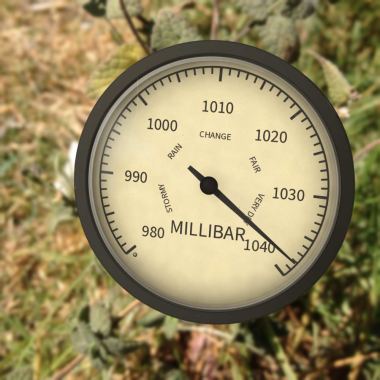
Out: 1038mbar
